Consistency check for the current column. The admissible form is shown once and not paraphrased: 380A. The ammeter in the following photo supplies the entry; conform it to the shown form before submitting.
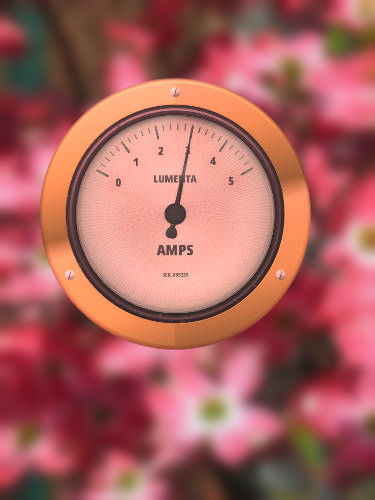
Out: 3A
